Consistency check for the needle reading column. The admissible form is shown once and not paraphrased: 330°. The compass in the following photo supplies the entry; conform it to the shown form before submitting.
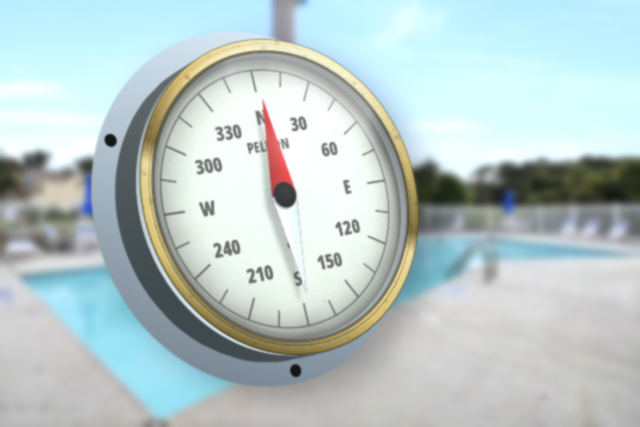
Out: 0°
